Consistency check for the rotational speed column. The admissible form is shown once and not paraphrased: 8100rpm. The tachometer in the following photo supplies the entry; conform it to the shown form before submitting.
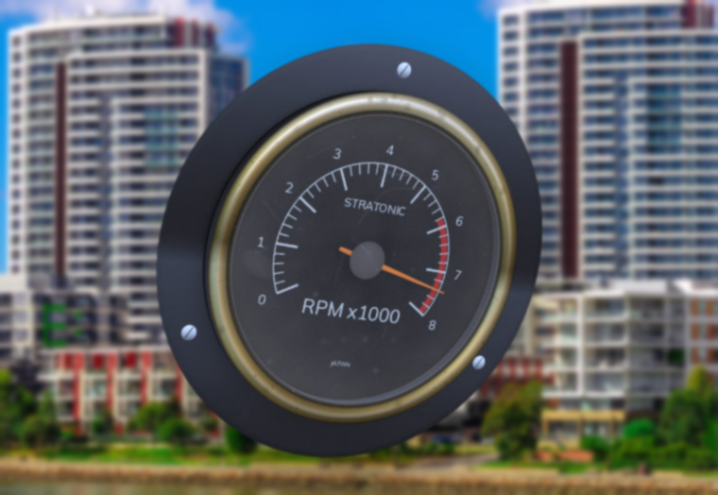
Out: 7400rpm
